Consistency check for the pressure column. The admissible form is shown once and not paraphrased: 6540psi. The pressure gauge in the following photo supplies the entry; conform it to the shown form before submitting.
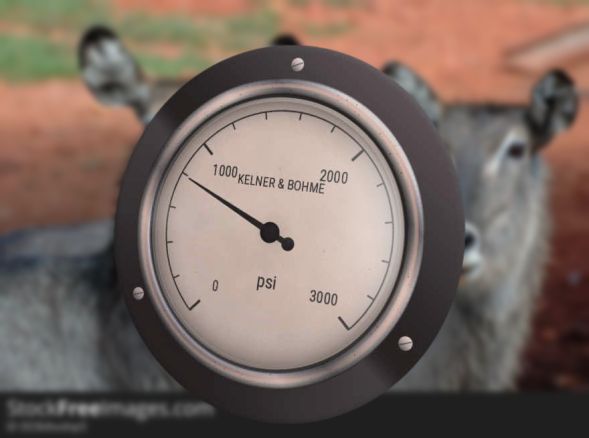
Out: 800psi
